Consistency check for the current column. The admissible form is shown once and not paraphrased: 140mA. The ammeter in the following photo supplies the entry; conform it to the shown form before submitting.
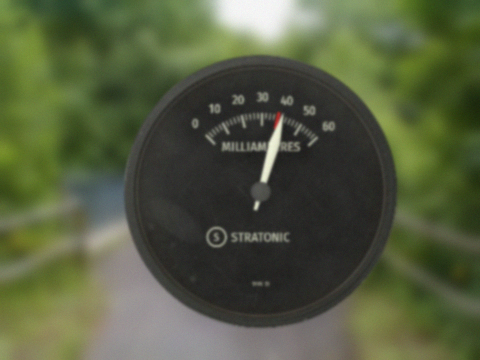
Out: 40mA
